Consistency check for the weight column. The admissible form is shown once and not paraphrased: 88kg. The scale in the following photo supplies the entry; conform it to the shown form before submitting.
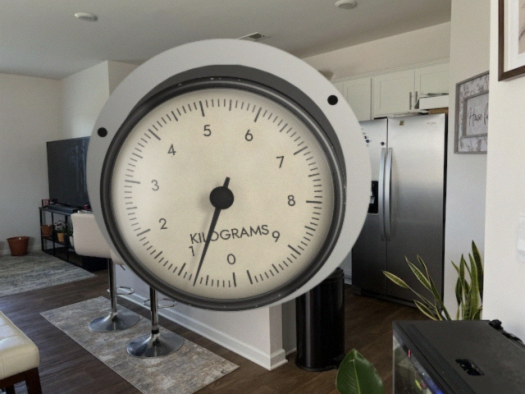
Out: 0.7kg
